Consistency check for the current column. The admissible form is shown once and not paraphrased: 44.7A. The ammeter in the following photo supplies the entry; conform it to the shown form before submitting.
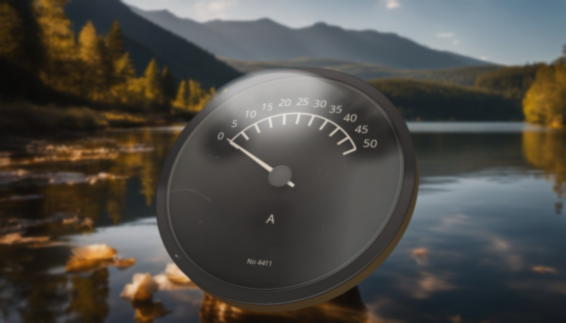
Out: 0A
